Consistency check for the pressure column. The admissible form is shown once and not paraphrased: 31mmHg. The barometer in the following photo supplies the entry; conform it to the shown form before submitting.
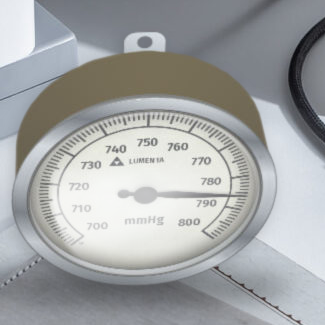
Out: 785mmHg
